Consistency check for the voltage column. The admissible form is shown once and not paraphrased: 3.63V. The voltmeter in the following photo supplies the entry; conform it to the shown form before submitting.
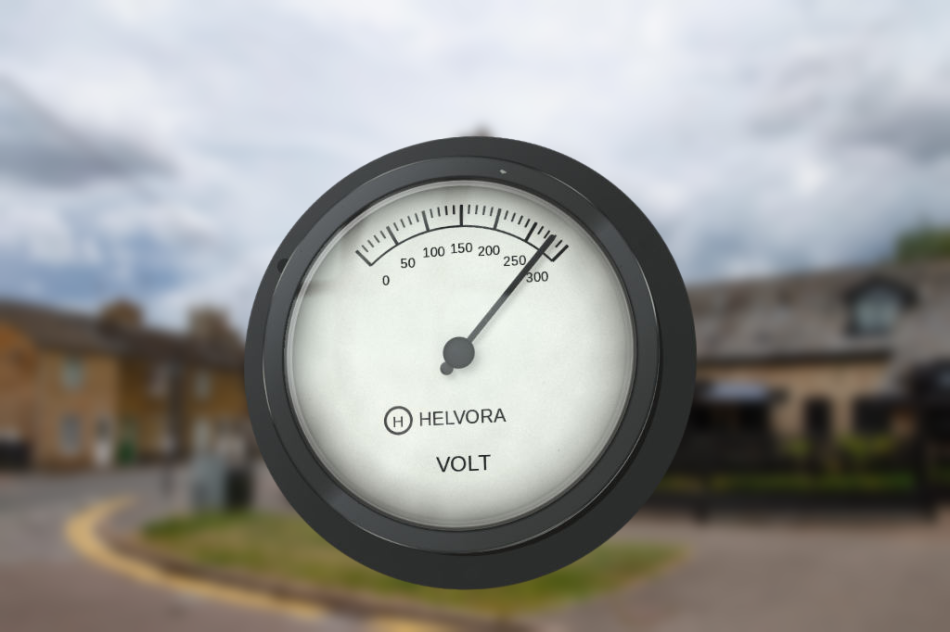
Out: 280V
